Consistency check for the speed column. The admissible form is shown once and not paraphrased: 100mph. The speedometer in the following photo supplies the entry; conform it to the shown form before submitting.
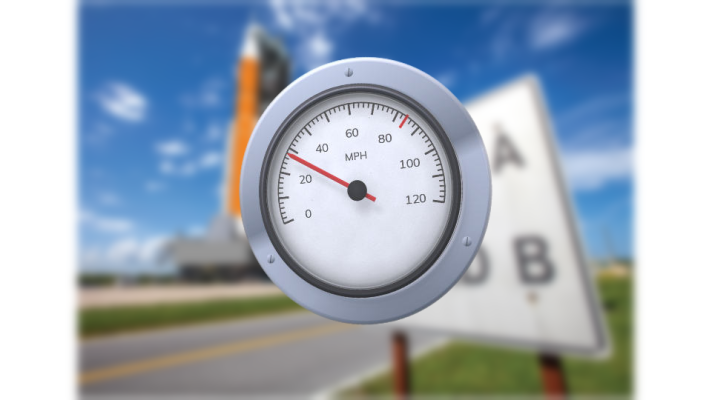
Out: 28mph
